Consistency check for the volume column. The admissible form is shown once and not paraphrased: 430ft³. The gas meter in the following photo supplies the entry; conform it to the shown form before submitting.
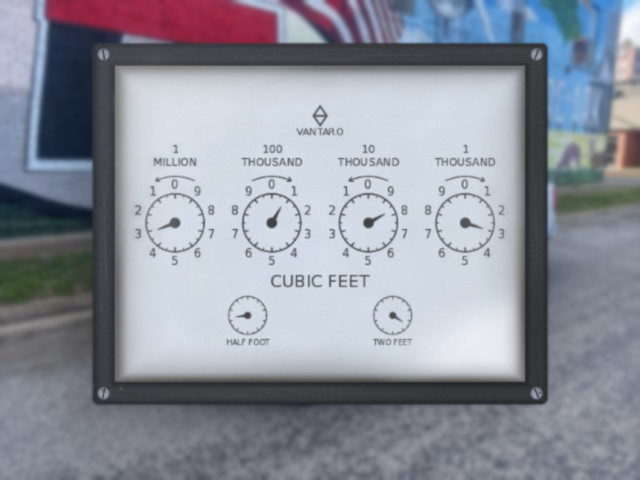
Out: 308300ft³
